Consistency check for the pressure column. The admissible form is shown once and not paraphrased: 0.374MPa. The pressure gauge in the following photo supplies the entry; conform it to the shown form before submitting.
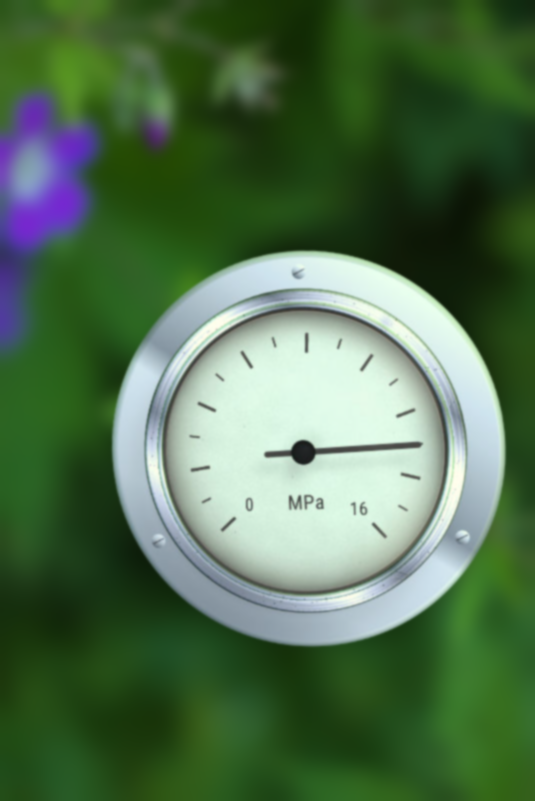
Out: 13MPa
